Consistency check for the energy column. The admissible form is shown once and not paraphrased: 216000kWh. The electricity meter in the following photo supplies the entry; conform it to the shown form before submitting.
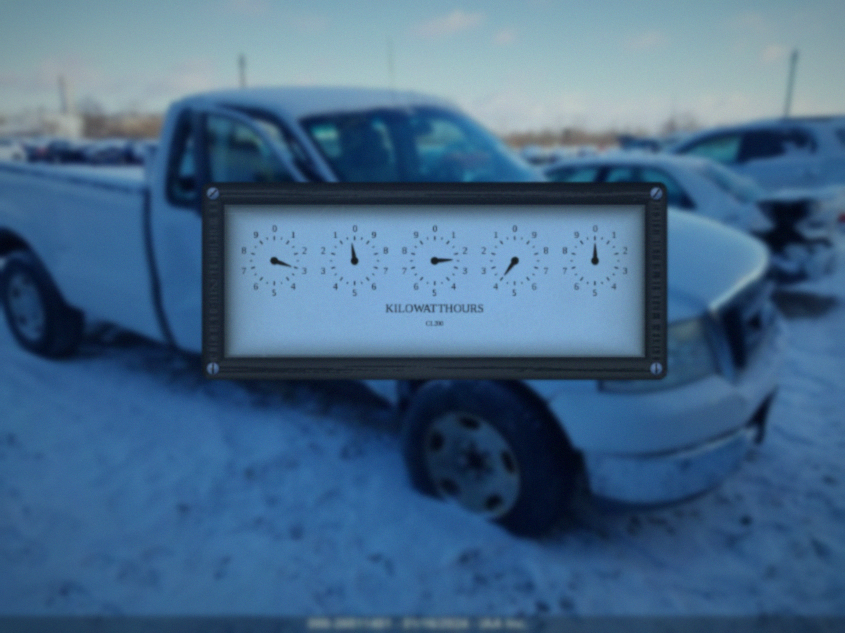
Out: 30240kWh
